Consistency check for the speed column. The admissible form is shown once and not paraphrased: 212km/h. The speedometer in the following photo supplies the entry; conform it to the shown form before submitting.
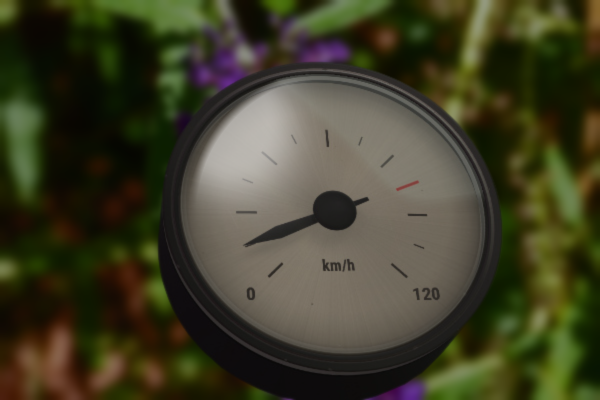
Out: 10km/h
